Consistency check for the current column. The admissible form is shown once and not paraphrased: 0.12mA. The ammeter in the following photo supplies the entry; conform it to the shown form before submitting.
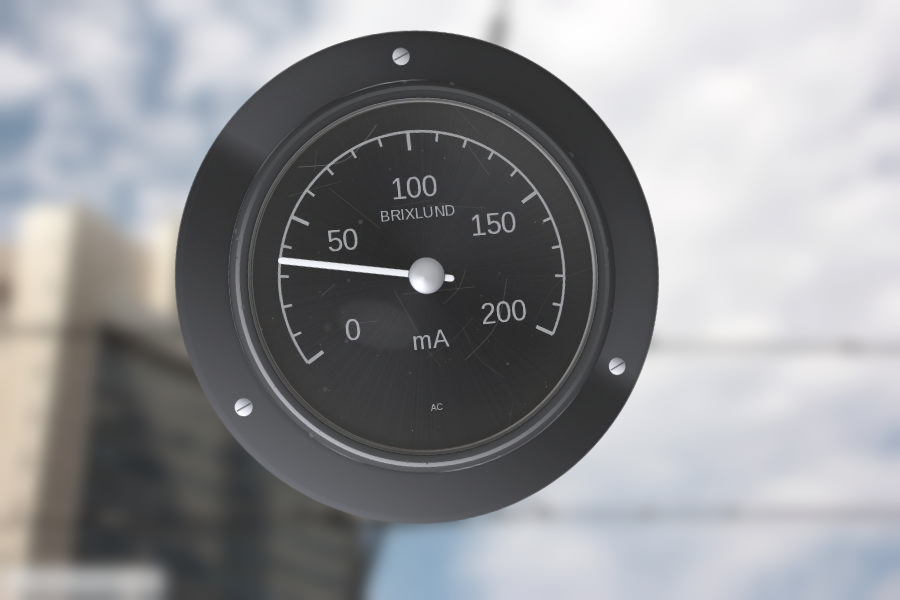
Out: 35mA
